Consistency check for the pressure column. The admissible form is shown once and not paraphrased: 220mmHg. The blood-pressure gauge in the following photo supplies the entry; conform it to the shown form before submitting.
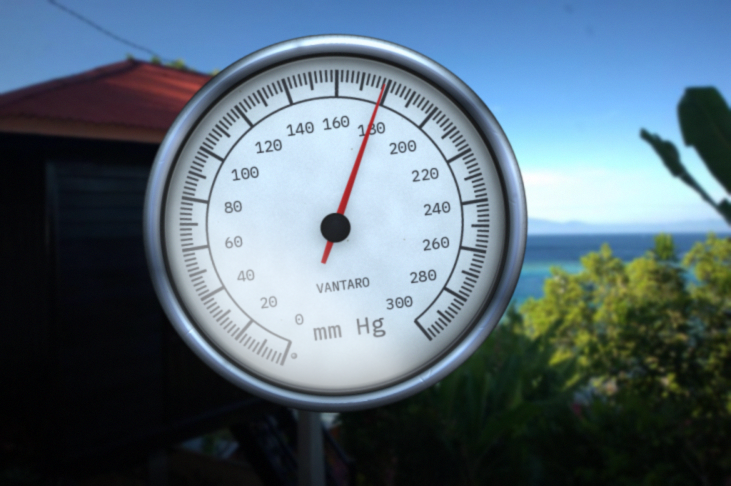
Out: 178mmHg
